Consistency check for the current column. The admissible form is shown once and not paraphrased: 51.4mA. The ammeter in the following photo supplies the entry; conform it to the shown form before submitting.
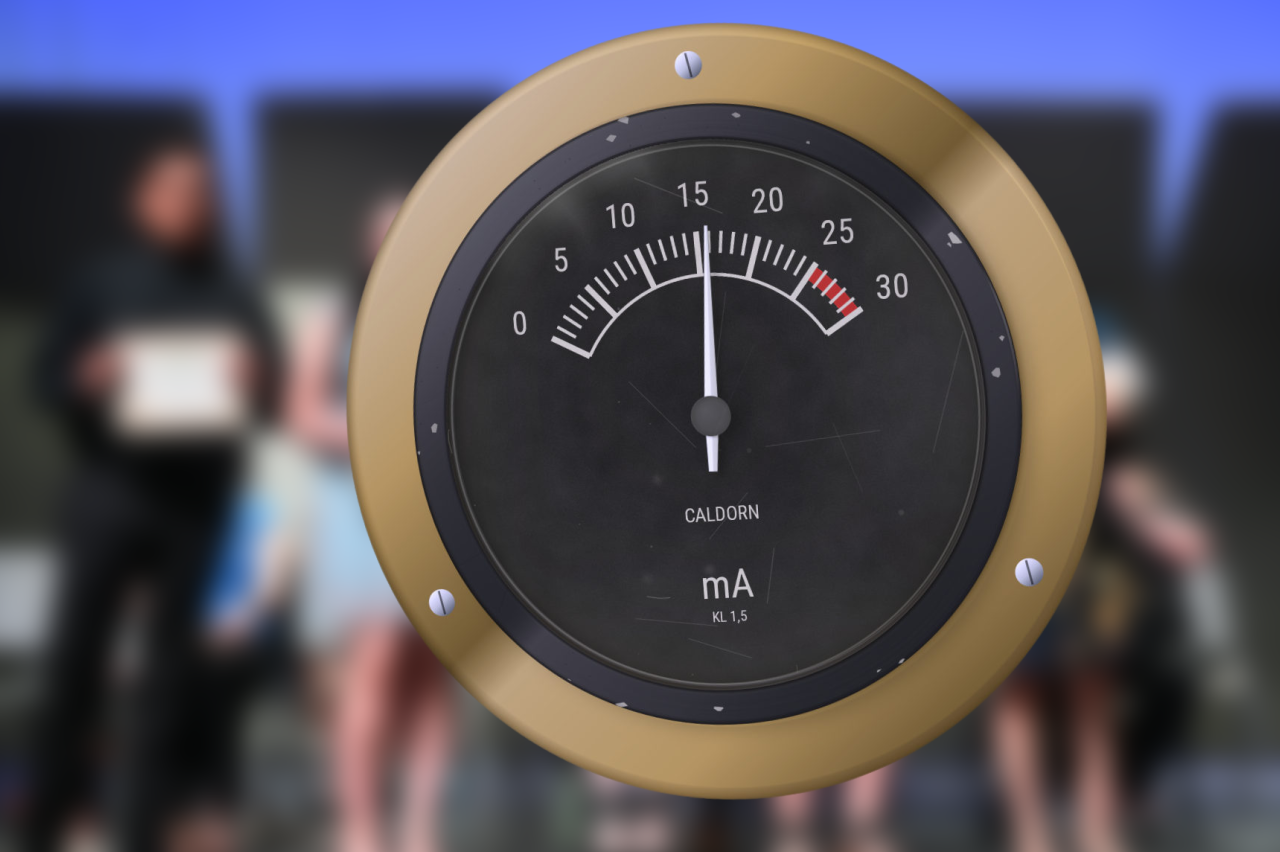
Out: 16mA
